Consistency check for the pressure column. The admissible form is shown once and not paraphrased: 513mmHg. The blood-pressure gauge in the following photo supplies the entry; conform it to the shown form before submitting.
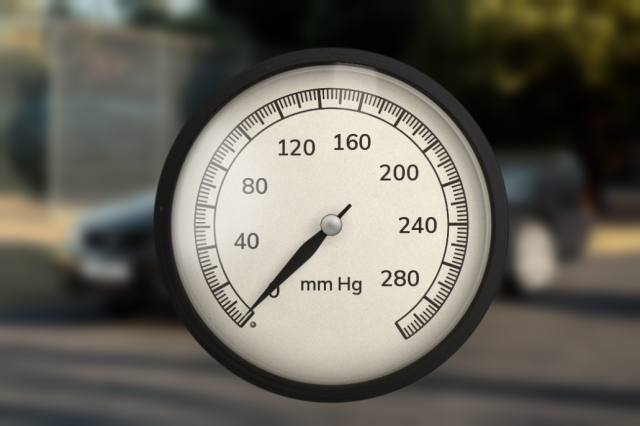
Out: 2mmHg
